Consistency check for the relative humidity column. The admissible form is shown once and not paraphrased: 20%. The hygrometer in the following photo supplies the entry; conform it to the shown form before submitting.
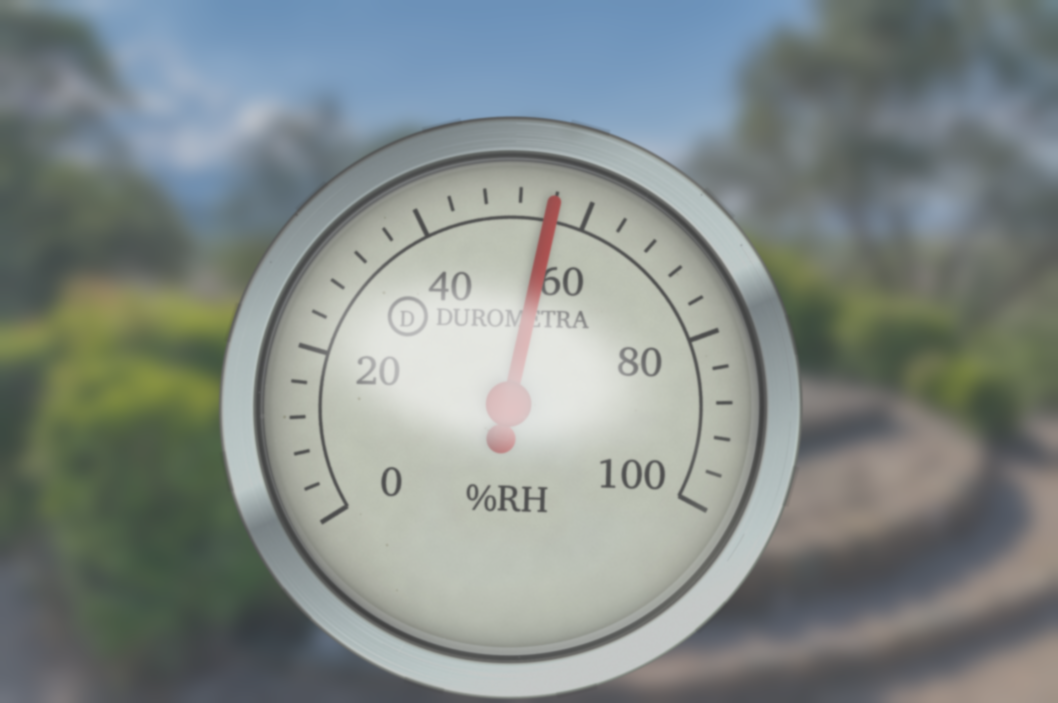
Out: 56%
